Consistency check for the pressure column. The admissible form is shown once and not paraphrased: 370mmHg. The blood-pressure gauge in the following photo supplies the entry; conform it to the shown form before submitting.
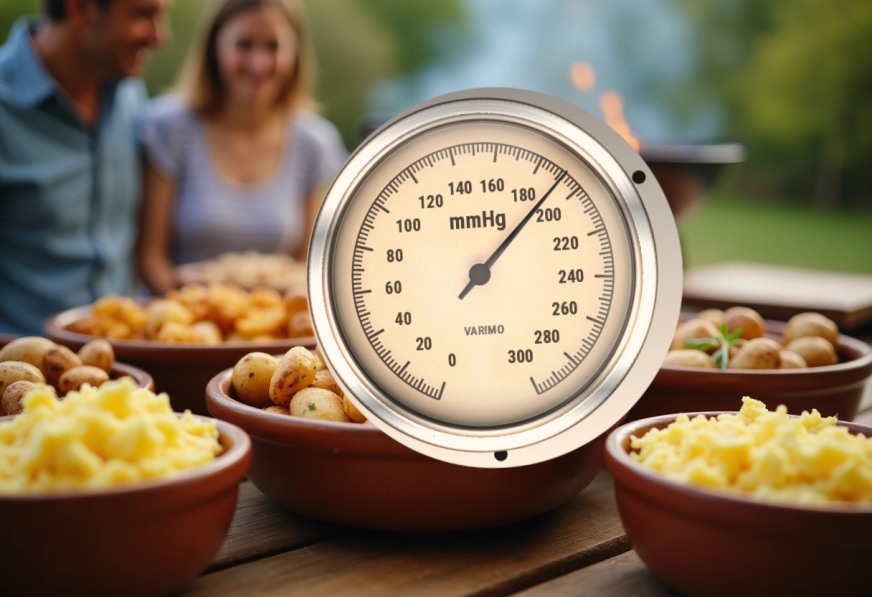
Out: 192mmHg
